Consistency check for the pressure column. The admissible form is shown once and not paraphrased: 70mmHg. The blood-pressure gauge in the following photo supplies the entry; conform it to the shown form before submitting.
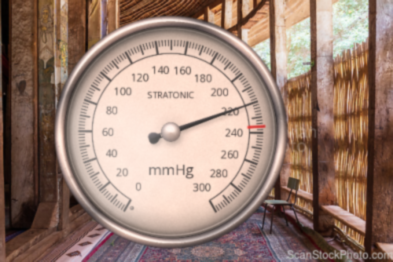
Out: 220mmHg
